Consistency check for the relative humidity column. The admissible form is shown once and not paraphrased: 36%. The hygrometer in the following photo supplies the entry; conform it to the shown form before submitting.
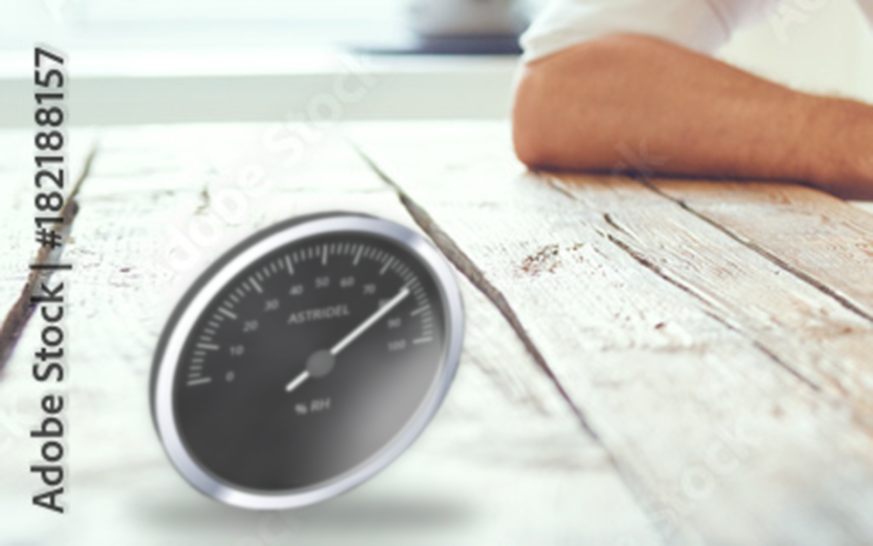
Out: 80%
